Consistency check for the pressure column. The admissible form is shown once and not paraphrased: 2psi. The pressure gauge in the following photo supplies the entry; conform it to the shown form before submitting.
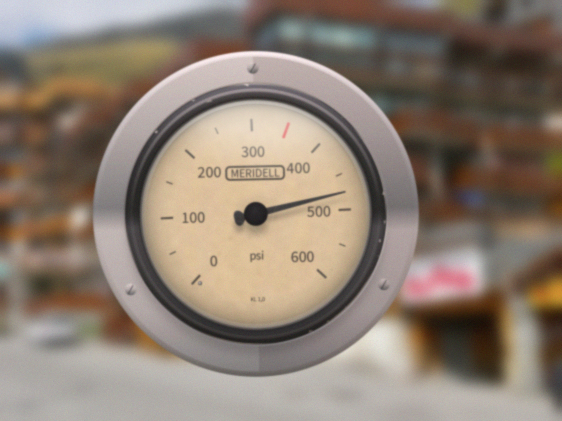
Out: 475psi
